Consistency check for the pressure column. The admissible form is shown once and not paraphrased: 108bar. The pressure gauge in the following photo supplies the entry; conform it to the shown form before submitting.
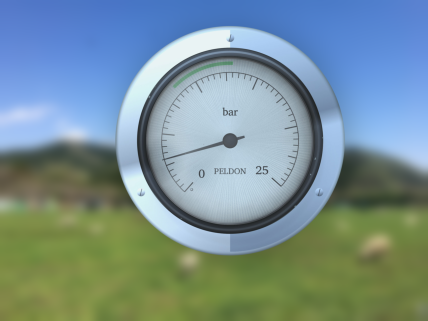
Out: 3bar
